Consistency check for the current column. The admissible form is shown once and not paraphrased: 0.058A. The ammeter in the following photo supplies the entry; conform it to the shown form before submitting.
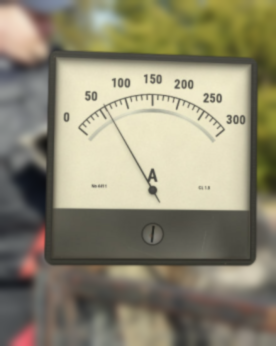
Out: 60A
